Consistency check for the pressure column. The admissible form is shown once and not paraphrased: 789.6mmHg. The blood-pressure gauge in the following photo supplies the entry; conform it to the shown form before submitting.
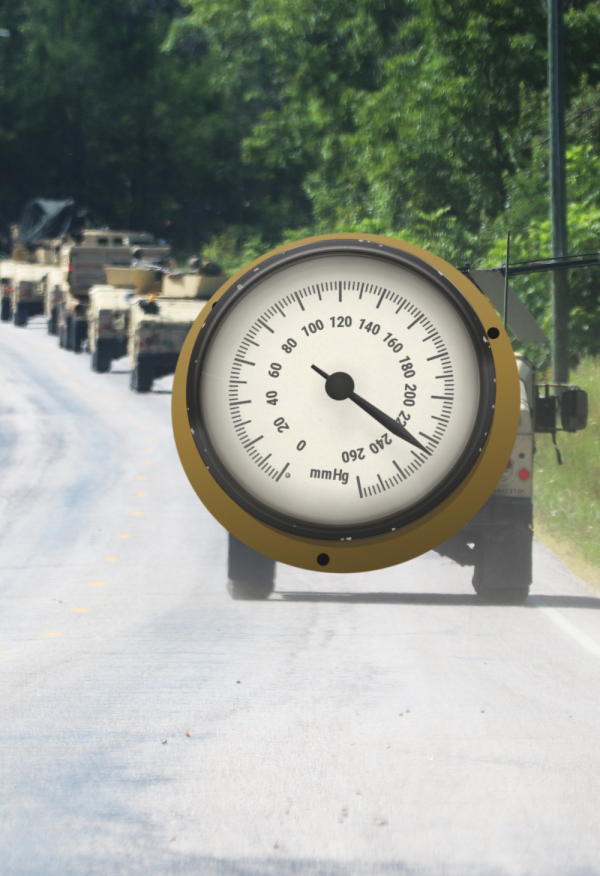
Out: 226mmHg
